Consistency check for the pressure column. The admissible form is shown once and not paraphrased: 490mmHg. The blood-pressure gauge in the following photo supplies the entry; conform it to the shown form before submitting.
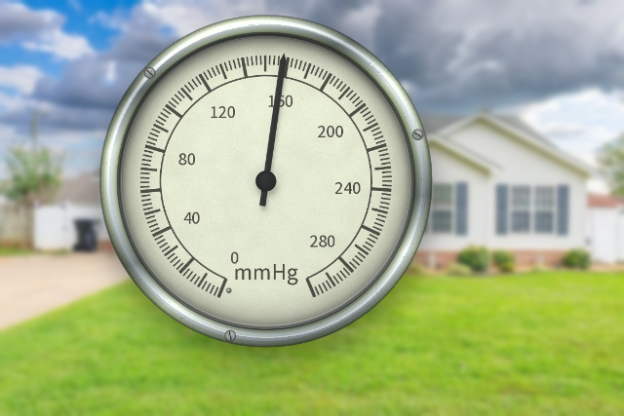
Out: 158mmHg
